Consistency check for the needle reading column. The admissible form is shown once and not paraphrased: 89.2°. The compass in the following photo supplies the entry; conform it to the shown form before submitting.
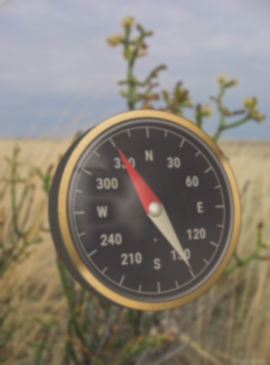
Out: 330°
